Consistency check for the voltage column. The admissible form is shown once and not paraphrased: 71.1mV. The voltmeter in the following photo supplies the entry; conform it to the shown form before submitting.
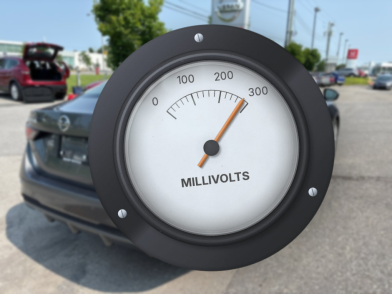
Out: 280mV
